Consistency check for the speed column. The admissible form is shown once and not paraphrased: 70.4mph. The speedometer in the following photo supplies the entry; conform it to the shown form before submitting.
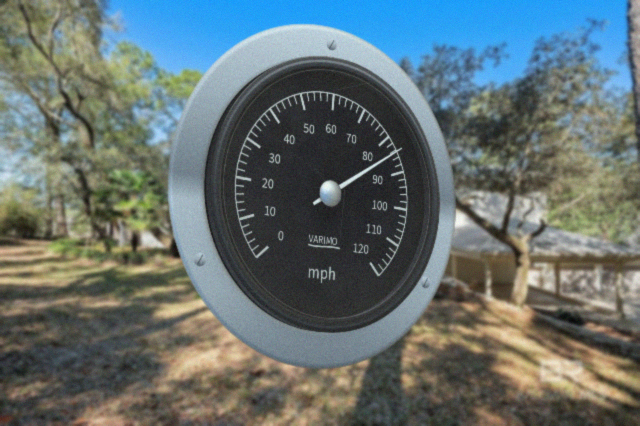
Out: 84mph
